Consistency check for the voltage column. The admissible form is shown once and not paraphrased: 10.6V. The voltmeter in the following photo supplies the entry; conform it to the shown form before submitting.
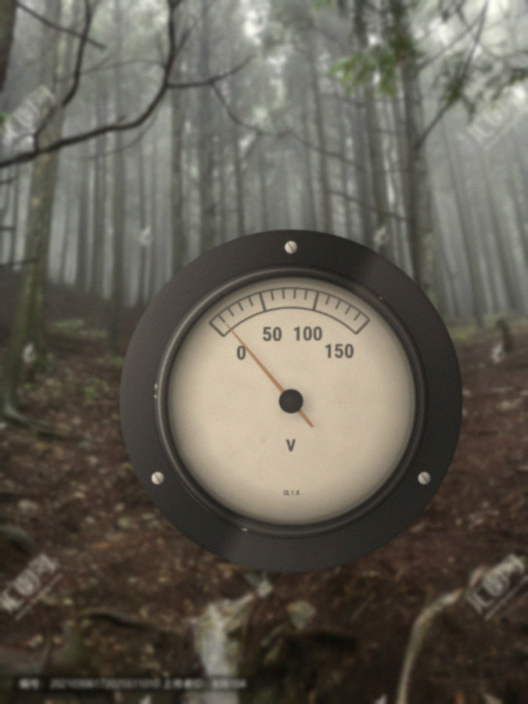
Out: 10V
